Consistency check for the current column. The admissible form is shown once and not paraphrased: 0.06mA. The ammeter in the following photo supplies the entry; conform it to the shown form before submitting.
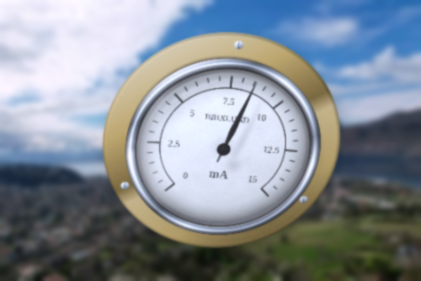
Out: 8.5mA
